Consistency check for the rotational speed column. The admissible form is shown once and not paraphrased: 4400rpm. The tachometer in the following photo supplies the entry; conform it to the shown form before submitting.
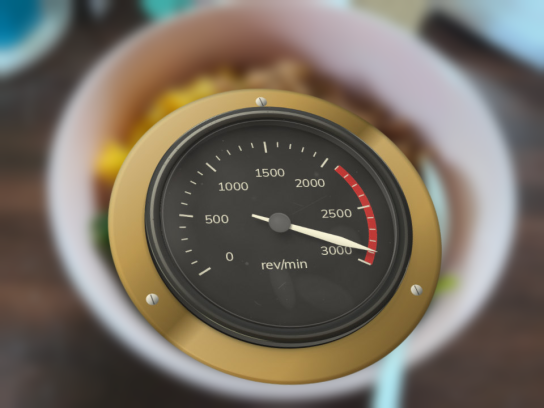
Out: 2900rpm
